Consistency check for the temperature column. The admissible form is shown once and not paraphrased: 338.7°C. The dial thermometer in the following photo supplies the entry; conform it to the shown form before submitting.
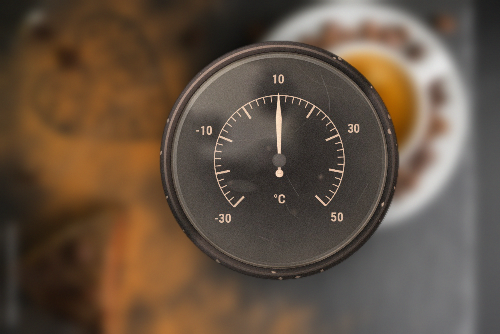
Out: 10°C
